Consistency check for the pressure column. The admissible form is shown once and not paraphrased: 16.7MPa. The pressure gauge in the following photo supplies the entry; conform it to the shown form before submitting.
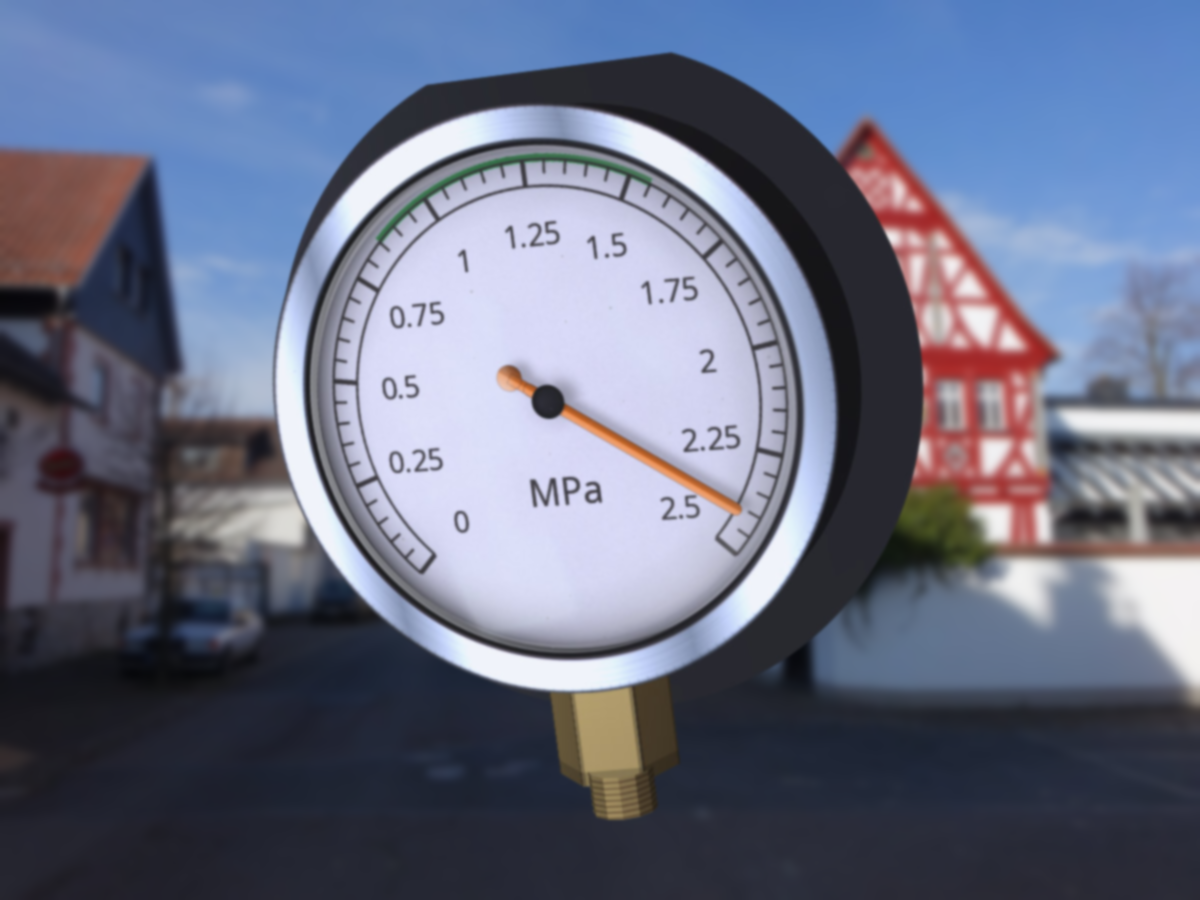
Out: 2.4MPa
